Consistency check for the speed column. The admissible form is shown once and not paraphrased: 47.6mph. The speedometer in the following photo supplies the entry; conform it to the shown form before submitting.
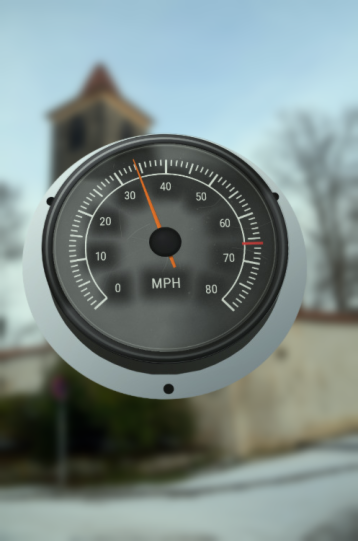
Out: 34mph
